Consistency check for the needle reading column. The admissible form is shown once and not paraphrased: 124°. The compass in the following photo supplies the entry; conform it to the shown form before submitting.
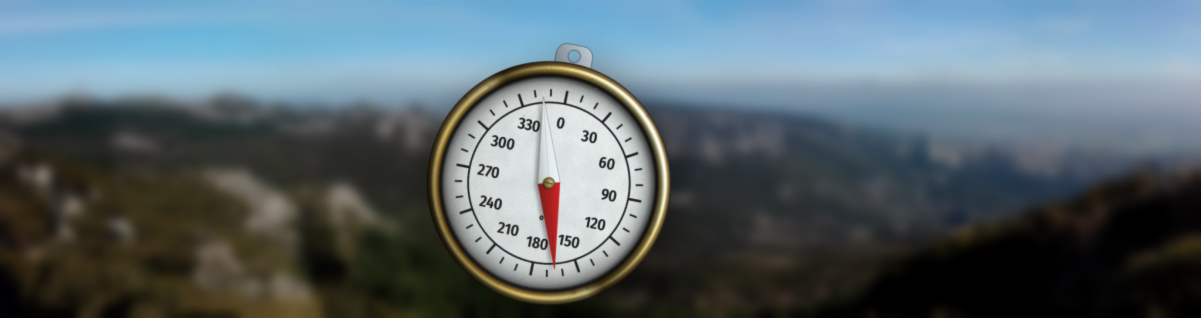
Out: 165°
